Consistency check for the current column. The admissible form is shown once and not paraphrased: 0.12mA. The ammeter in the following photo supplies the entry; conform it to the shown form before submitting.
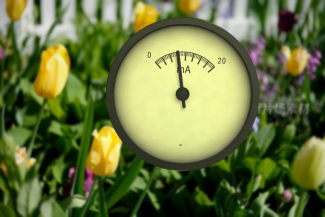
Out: 7.5mA
